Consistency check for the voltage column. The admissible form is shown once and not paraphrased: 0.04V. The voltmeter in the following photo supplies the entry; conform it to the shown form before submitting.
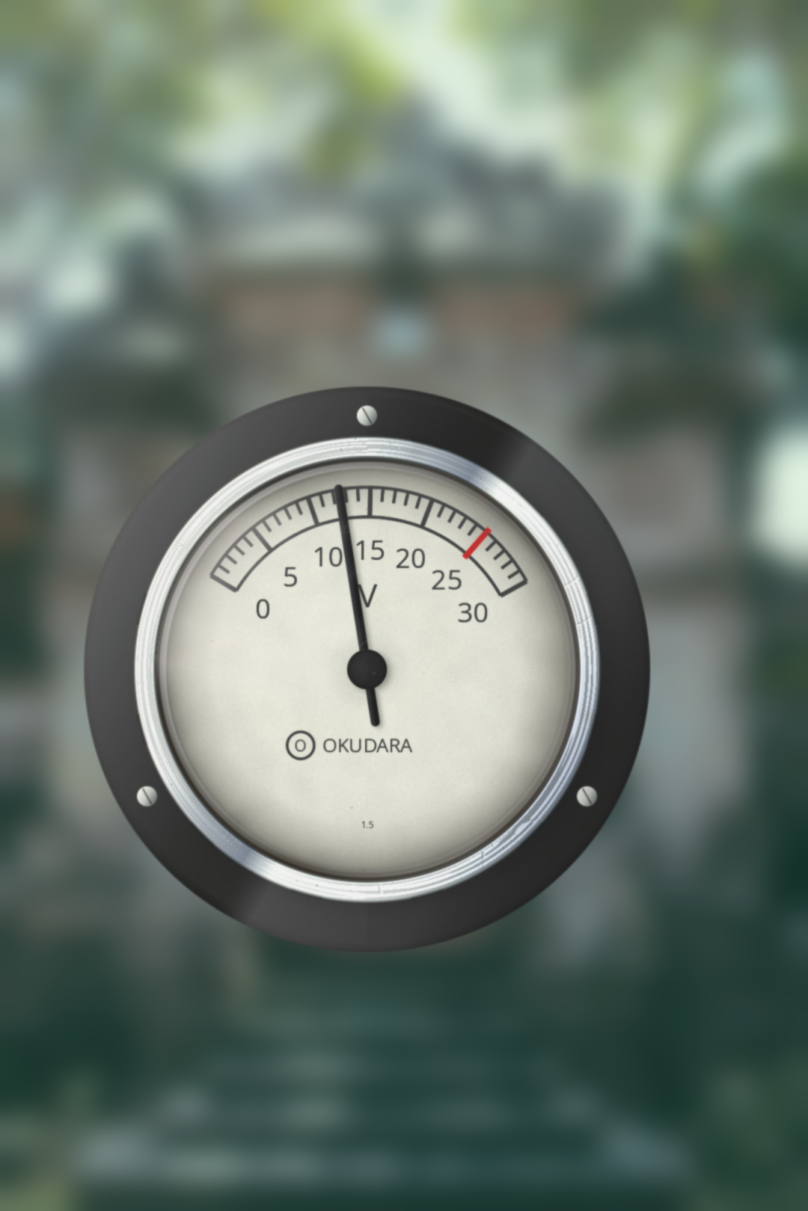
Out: 12.5V
